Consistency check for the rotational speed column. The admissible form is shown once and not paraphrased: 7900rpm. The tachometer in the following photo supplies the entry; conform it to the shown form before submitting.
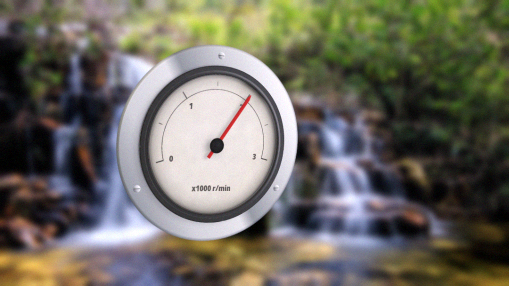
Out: 2000rpm
